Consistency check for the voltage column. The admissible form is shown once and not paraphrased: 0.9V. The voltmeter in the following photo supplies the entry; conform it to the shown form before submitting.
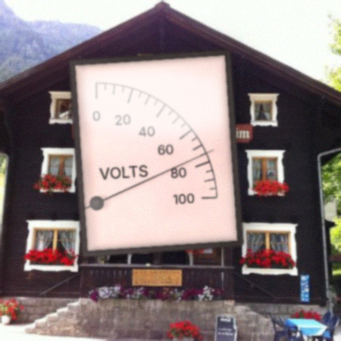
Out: 75V
